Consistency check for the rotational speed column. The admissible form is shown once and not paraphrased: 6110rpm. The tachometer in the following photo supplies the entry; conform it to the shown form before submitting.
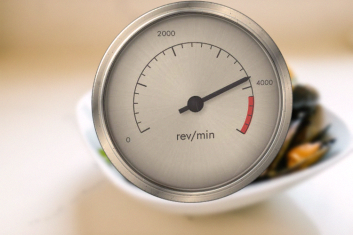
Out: 3800rpm
